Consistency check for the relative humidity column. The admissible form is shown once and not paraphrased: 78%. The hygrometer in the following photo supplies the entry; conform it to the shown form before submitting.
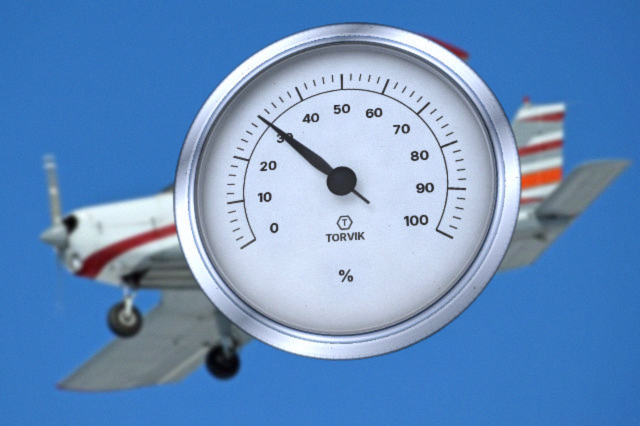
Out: 30%
